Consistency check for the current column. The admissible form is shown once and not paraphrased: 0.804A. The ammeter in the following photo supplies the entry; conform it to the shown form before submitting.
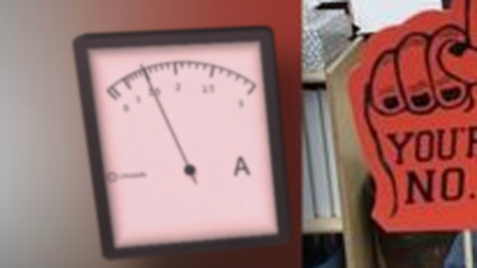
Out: 1.5A
